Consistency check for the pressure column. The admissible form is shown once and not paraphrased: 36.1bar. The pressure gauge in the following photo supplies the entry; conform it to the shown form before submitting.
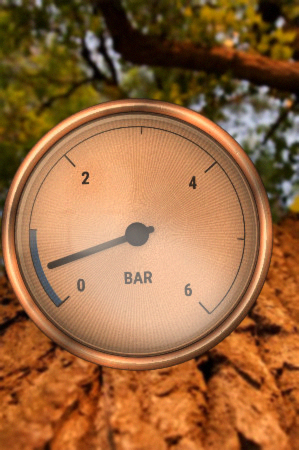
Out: 0.5bar
